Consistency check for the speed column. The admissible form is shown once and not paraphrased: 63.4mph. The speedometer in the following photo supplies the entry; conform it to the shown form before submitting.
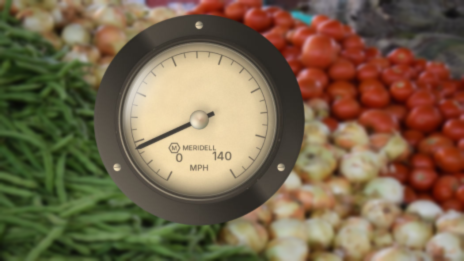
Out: 17.5mph
